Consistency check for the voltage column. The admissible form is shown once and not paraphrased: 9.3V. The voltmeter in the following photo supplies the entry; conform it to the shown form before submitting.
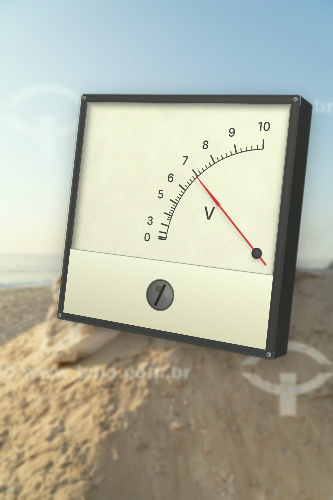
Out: 7V
